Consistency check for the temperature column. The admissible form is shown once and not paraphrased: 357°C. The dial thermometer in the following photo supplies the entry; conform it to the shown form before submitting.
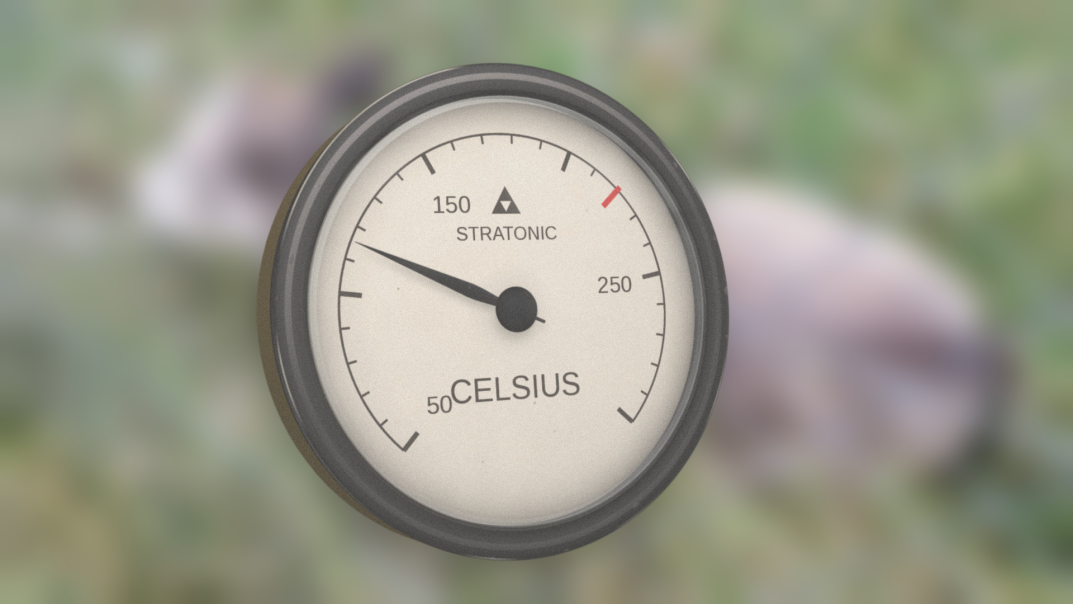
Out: 115°C
